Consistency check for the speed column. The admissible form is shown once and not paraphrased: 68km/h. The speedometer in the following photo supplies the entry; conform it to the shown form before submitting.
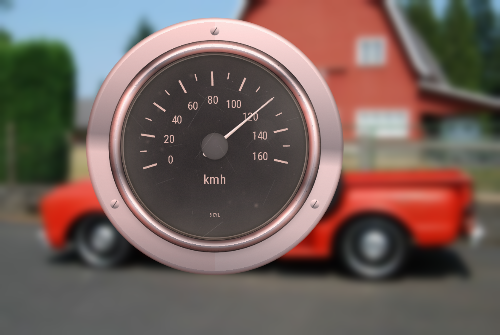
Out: 120km/h
